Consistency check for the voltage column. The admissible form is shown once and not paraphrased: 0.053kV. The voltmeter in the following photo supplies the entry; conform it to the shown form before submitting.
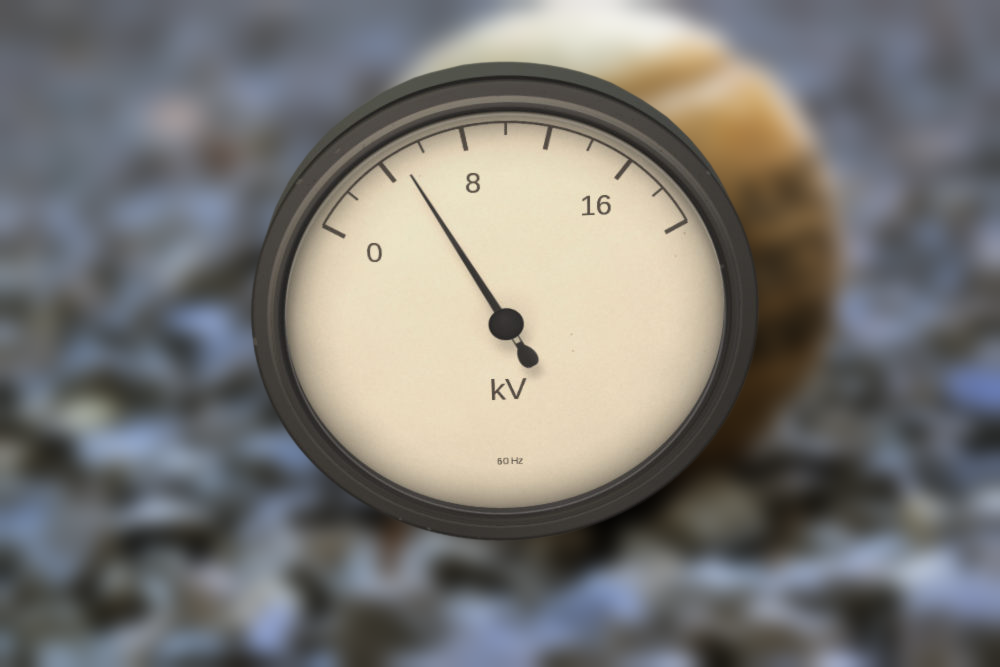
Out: 5kV
